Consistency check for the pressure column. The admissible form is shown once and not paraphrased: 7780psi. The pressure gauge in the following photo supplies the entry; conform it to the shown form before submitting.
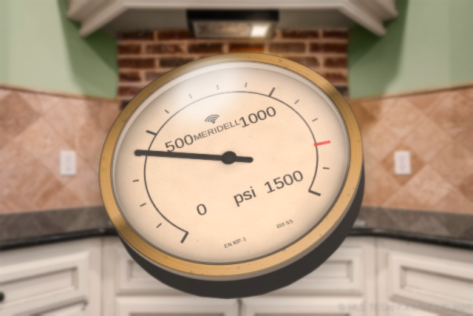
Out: 400psi
